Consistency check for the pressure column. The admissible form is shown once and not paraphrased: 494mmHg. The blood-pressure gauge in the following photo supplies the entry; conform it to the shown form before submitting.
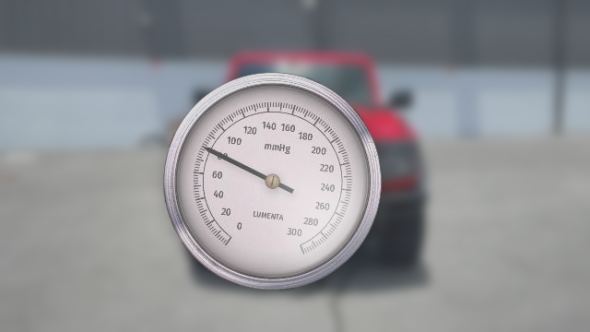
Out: 80mmHg
